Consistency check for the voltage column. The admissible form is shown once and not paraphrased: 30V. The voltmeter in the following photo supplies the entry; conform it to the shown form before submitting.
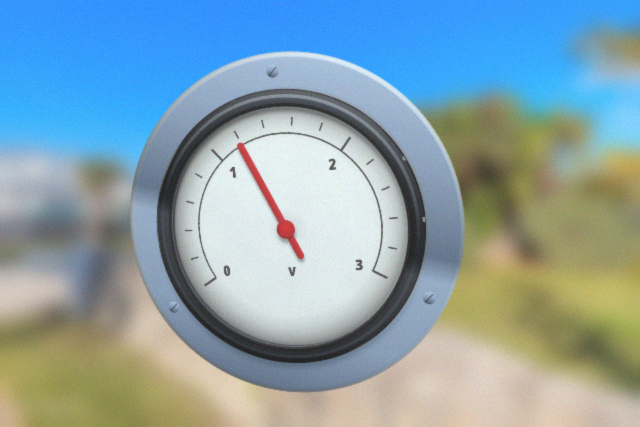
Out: 1.2V
